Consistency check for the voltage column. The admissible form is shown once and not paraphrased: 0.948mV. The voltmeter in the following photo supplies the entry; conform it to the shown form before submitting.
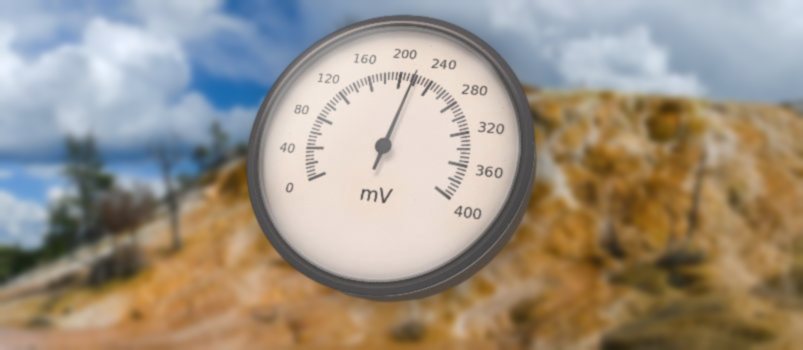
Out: 220mV
